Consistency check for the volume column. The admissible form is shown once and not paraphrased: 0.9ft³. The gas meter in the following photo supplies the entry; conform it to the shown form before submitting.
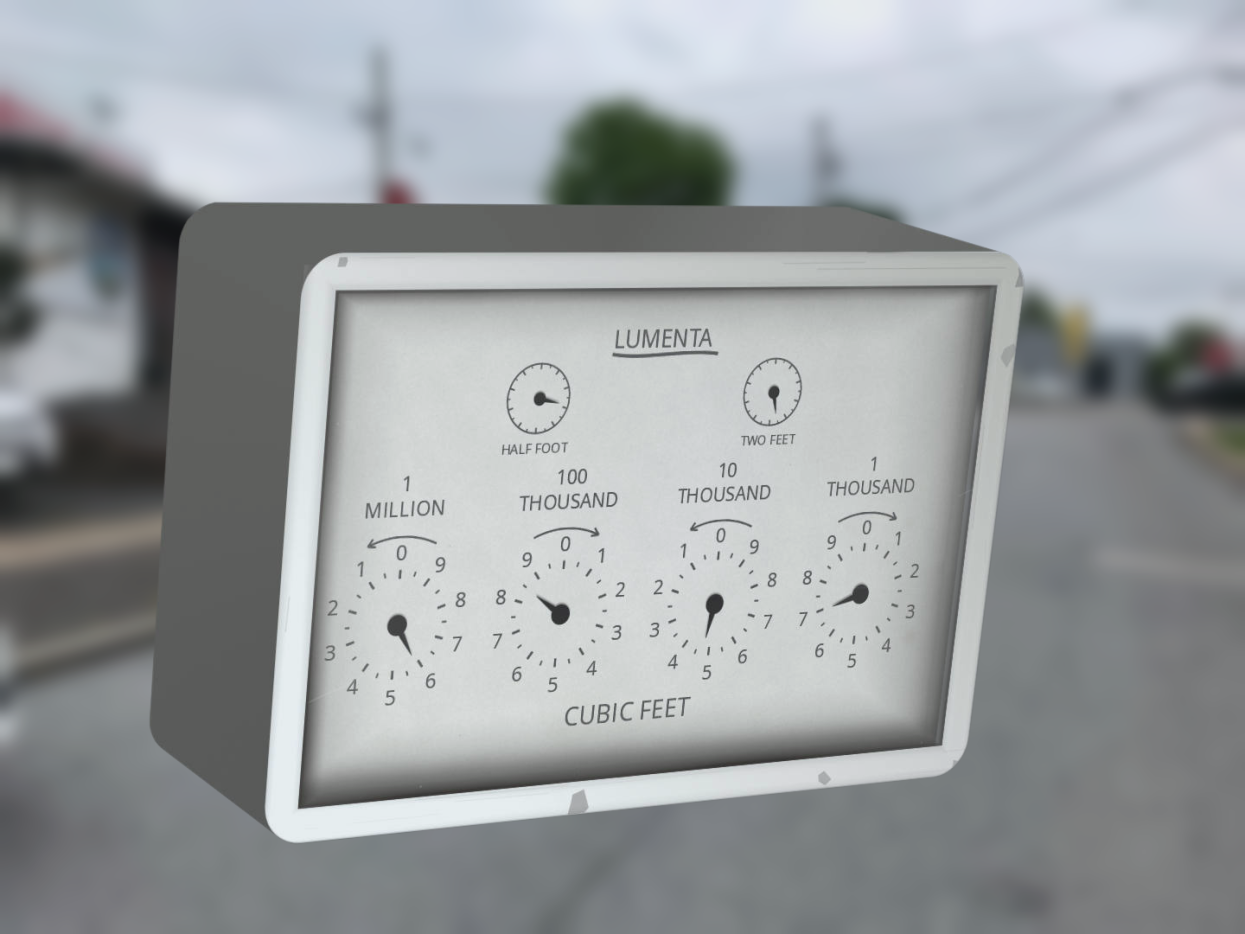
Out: 584700ft³
